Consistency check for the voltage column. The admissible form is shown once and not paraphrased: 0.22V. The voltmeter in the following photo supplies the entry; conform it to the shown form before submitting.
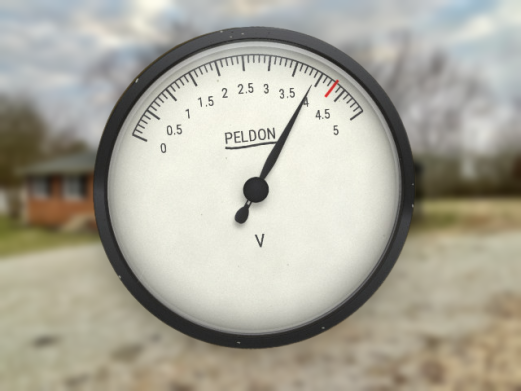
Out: 3.9V
